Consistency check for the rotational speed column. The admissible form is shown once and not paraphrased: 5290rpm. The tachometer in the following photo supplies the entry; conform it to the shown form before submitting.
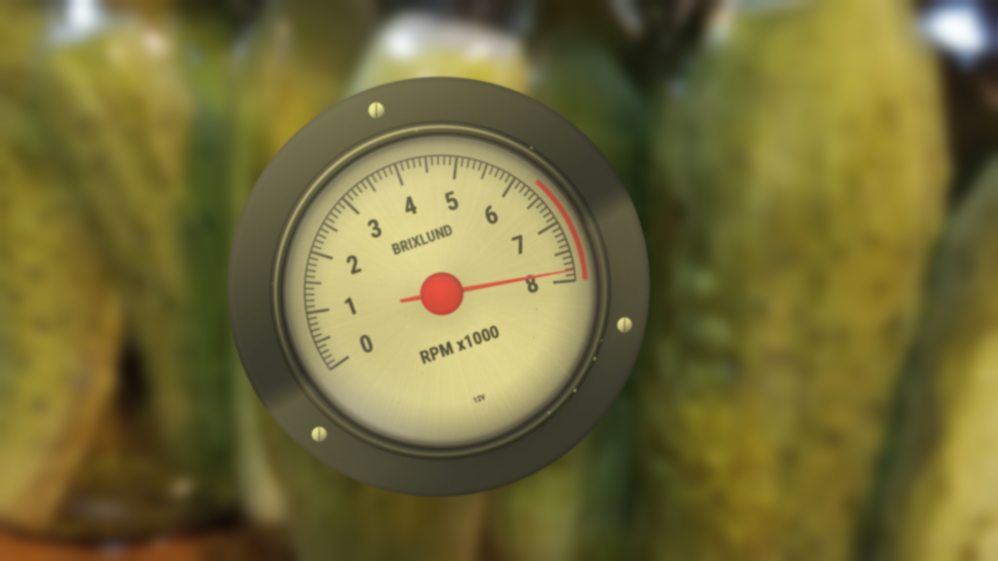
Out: 7800rpm
